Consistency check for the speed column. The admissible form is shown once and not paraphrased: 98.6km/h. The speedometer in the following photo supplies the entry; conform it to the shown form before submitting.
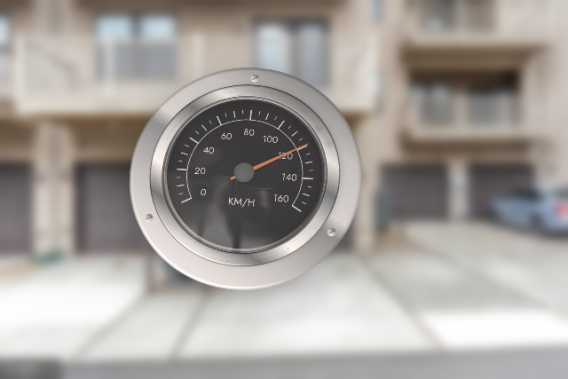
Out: 120km/h
